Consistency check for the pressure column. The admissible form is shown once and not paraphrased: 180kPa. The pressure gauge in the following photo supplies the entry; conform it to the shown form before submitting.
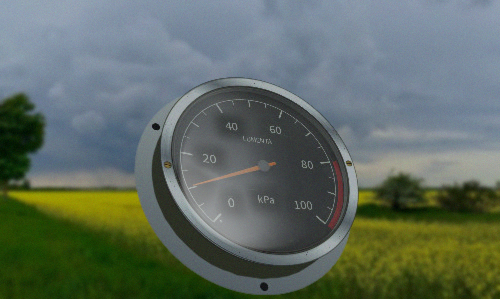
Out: 10kPa
